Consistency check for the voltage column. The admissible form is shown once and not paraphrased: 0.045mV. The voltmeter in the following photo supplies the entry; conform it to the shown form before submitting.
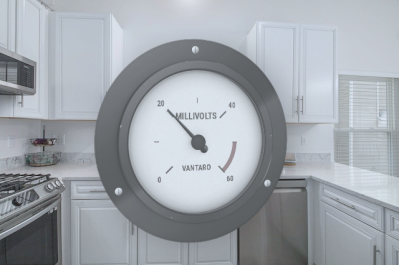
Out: 20mV
